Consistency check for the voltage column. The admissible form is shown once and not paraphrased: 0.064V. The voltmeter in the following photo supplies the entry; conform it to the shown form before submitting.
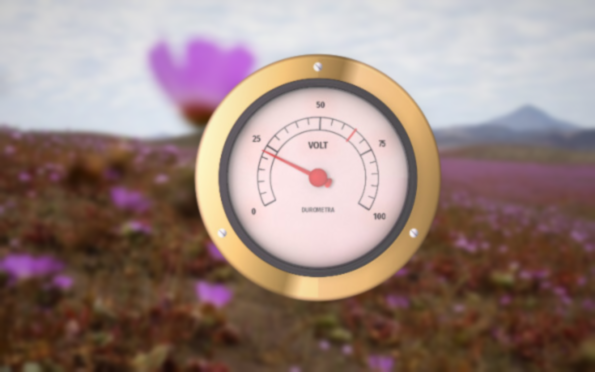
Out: 22.5V
